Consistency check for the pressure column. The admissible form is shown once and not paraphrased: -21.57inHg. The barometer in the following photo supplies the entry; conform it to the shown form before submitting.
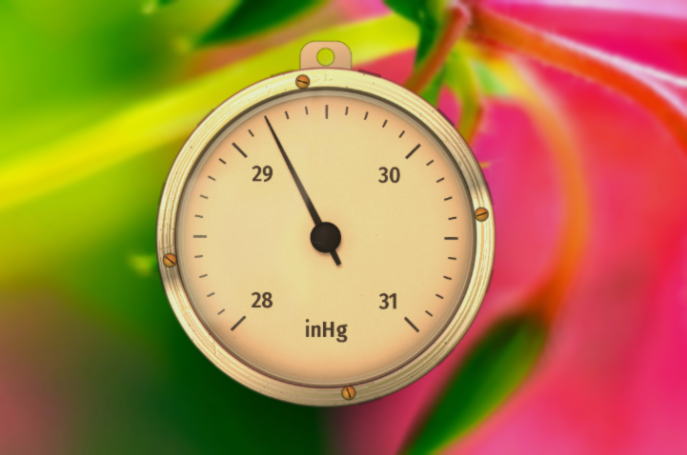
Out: 29.2inHg
